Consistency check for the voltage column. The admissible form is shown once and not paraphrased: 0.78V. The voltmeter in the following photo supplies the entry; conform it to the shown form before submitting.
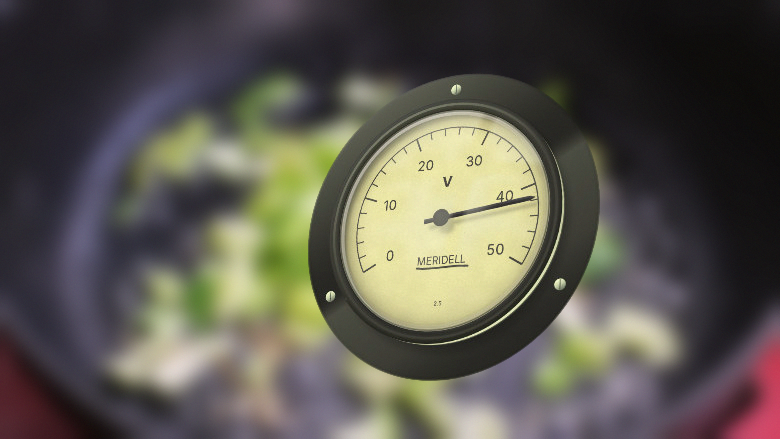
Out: 42V
